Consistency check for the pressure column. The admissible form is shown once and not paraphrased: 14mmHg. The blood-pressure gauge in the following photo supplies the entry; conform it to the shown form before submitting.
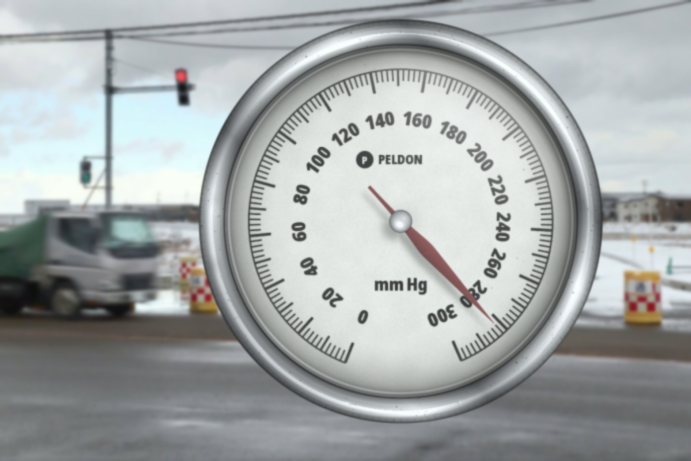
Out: 282mmHg
